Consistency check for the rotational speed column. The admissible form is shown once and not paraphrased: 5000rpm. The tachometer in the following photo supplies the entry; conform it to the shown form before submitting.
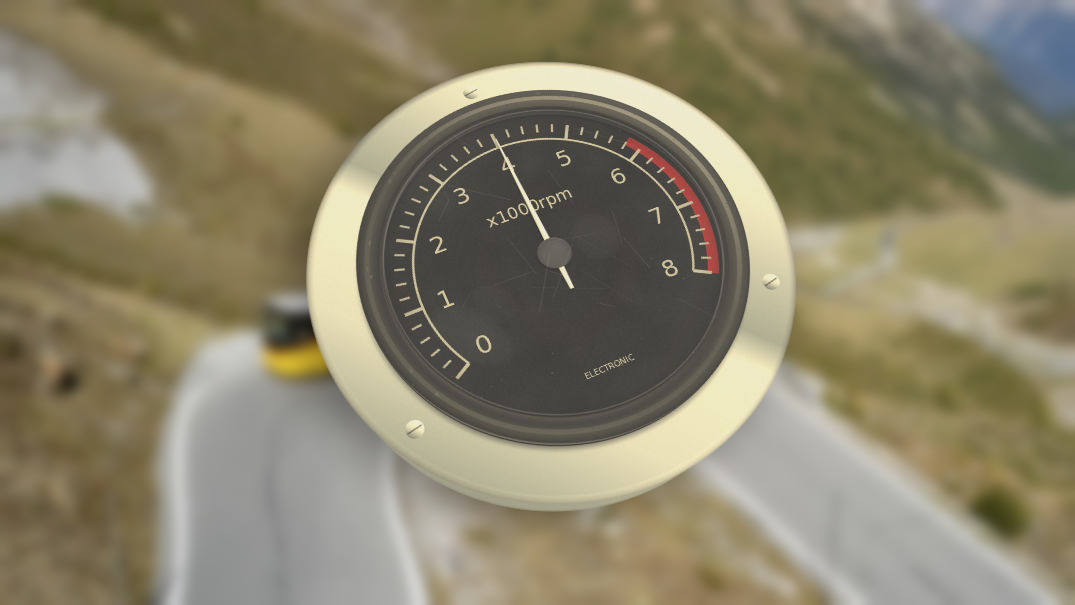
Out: 4000rpm
